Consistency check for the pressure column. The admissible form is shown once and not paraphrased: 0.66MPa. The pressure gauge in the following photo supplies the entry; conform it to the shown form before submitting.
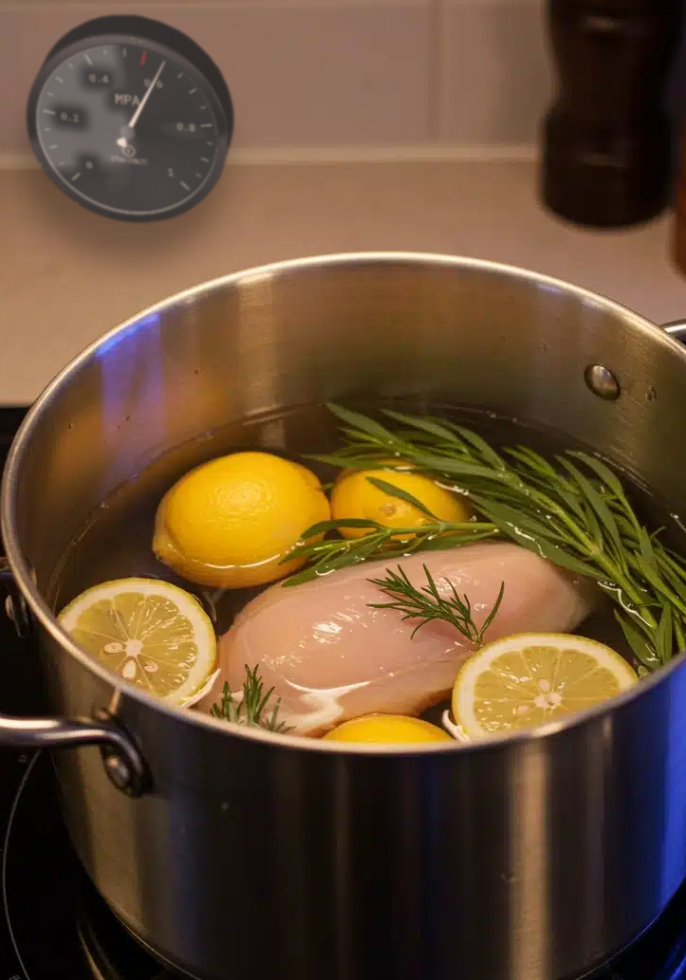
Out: 0.6MPa
